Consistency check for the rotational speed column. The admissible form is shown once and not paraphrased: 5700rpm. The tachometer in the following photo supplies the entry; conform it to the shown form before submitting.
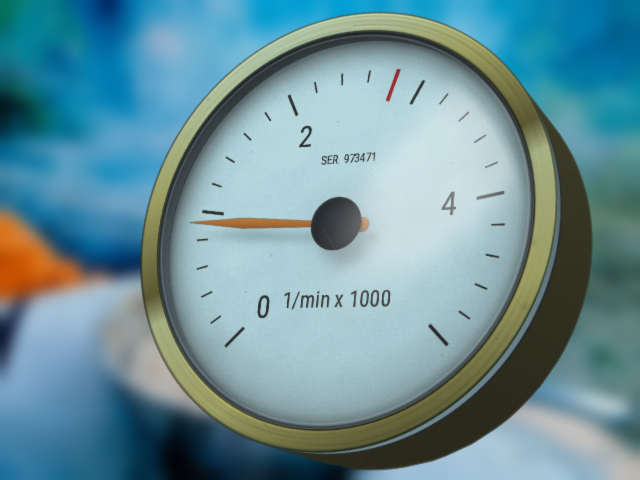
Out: 900rpm
